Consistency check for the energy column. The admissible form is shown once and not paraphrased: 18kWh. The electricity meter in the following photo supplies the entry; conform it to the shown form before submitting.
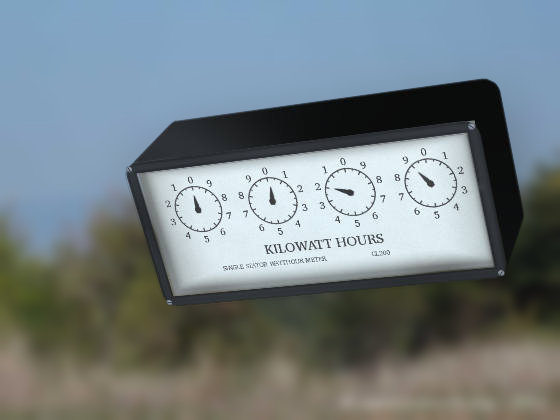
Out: 19kWh
